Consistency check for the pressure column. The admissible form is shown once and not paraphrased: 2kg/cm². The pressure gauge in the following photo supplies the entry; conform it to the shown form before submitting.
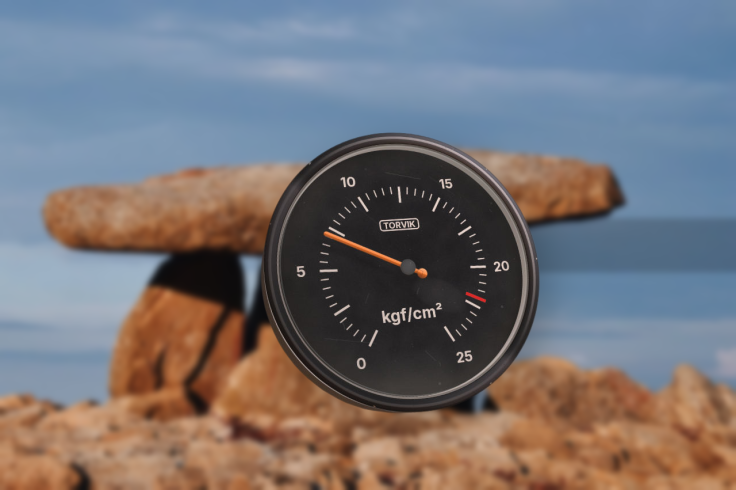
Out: 7kg/cm²
